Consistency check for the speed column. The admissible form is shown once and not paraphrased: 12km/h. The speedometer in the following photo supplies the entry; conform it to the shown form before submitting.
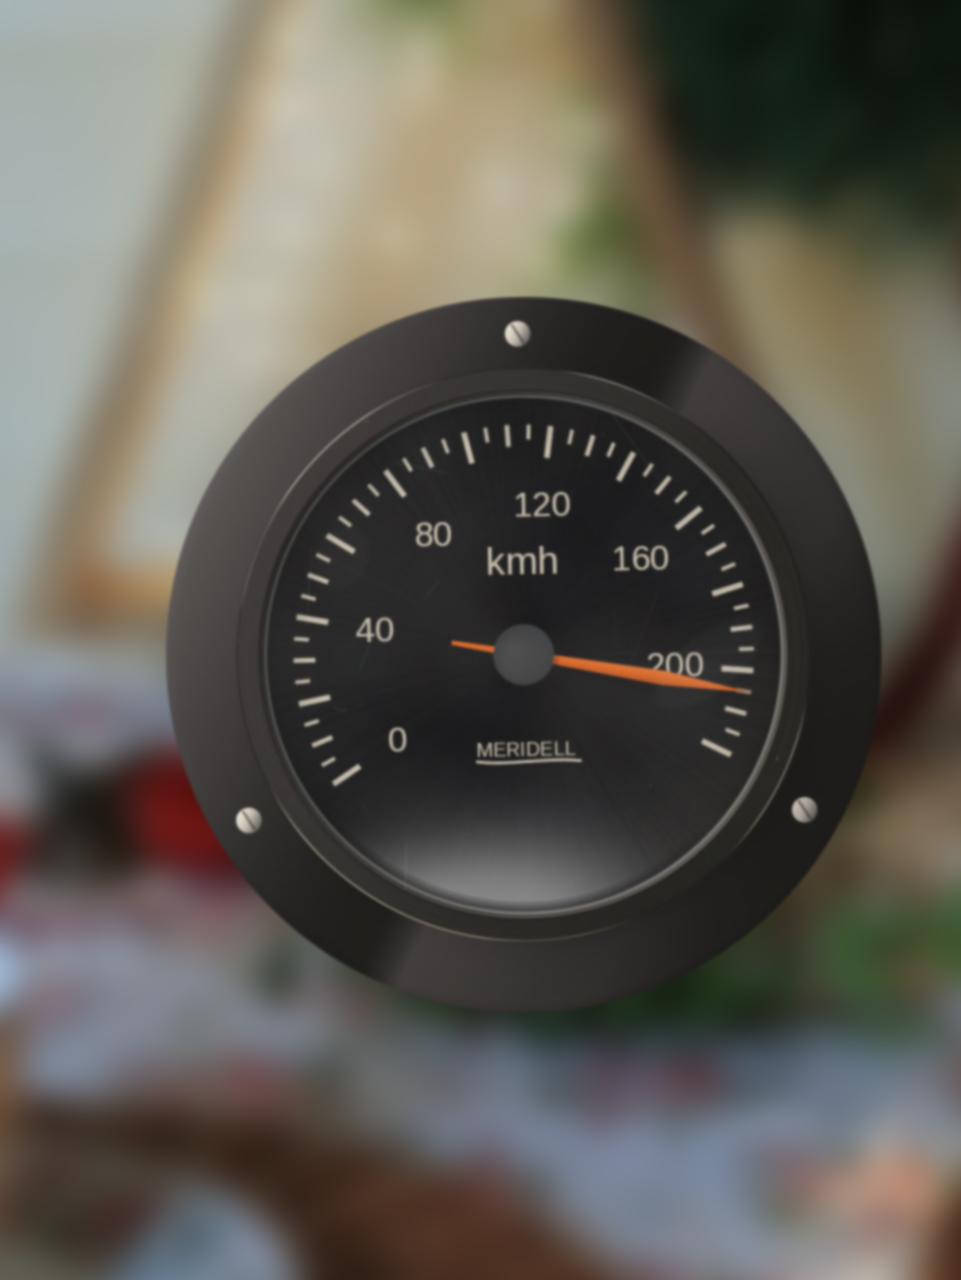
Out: 205km/h
